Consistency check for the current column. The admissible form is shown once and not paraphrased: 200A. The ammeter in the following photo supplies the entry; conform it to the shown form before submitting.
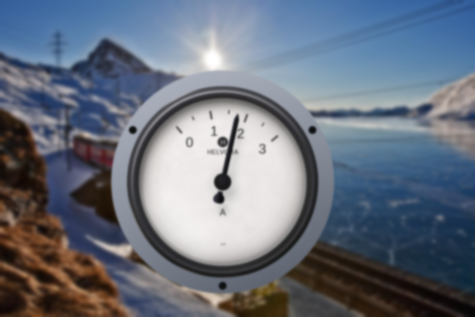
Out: 1.75A
